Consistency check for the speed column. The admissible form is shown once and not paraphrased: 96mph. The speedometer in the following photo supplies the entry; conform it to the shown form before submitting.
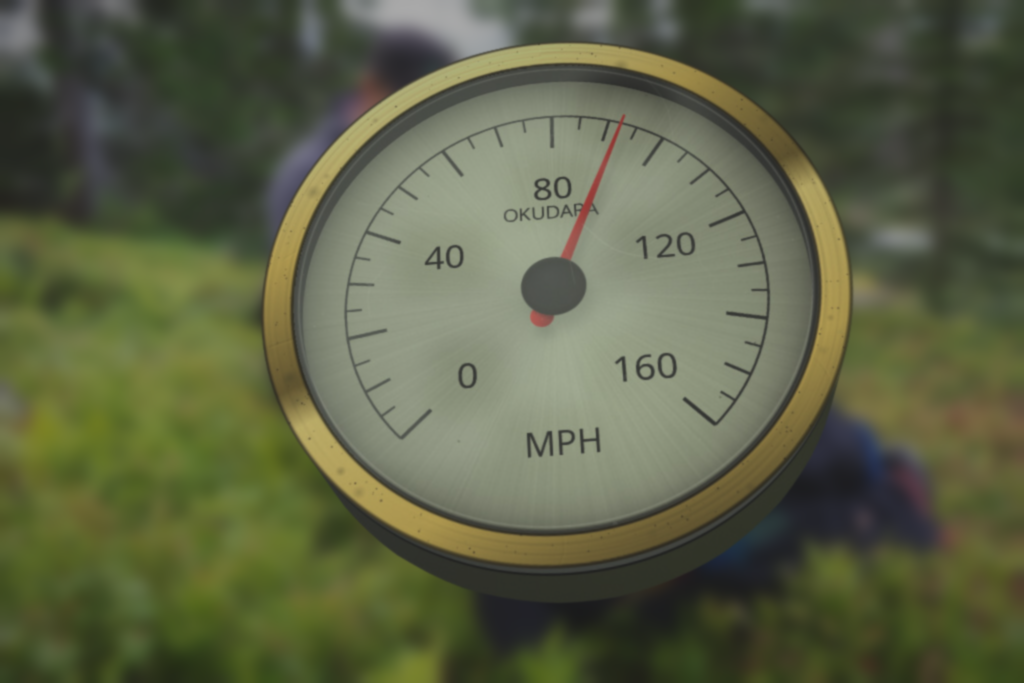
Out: 92.5mph
